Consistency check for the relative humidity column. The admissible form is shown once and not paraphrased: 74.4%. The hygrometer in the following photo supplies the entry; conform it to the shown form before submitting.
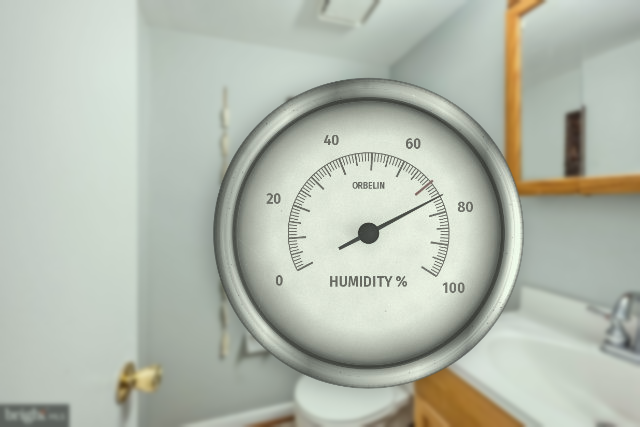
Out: 75%
